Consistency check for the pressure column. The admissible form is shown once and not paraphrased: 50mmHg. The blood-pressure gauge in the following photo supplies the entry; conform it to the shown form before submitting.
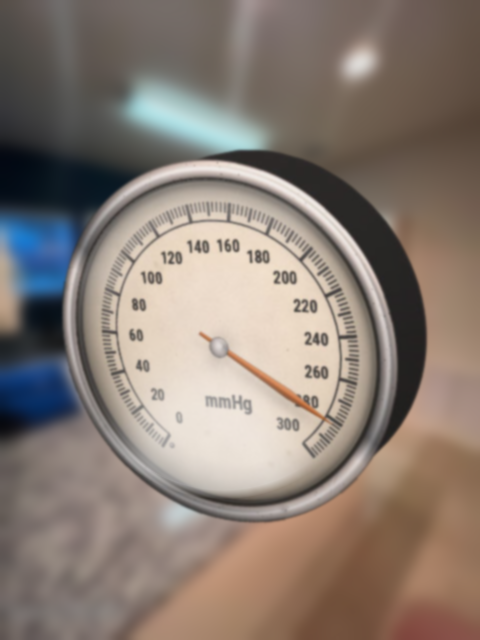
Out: 280mmHg
